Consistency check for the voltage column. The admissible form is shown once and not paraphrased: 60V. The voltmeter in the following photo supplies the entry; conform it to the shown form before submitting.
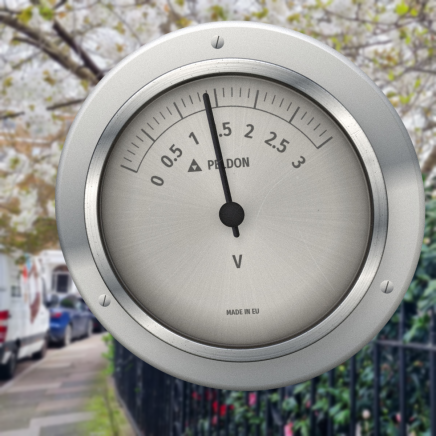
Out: 1.4V
